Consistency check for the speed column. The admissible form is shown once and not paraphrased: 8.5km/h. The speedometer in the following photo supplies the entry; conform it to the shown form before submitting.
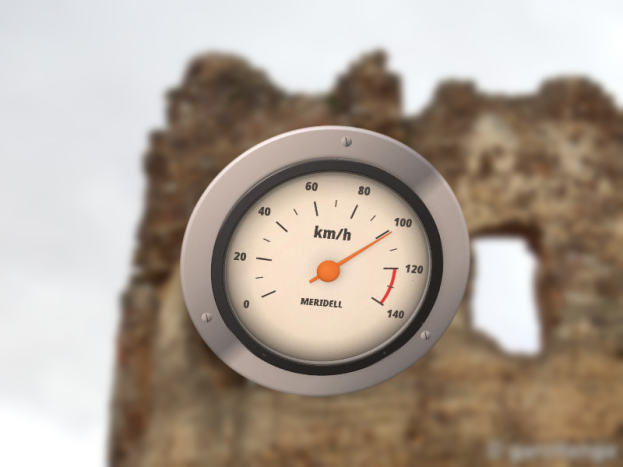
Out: 100km/h
